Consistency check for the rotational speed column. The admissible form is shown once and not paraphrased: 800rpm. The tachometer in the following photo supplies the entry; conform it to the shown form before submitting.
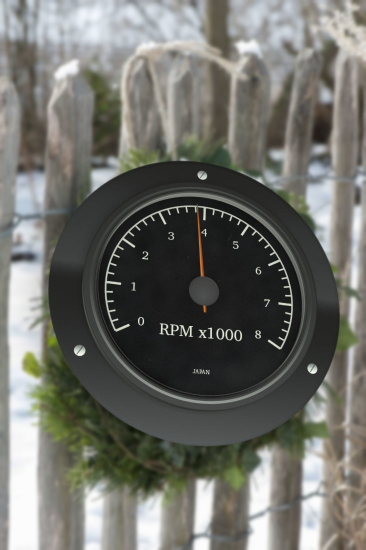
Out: 3800rpm
